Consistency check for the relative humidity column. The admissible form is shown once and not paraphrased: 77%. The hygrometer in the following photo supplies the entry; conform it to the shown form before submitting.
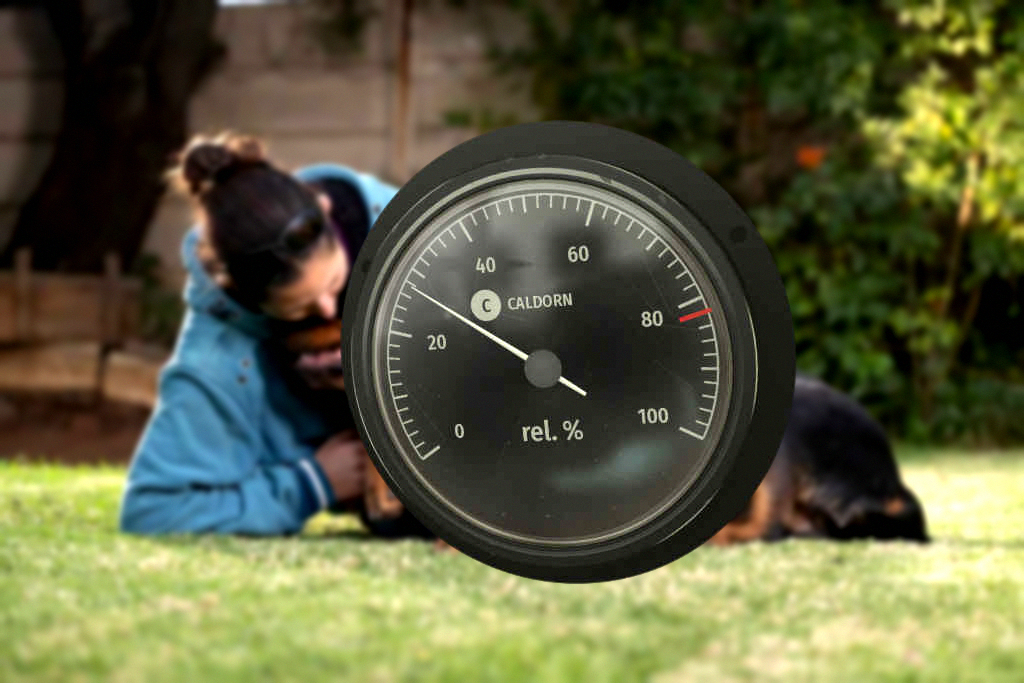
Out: 28%
